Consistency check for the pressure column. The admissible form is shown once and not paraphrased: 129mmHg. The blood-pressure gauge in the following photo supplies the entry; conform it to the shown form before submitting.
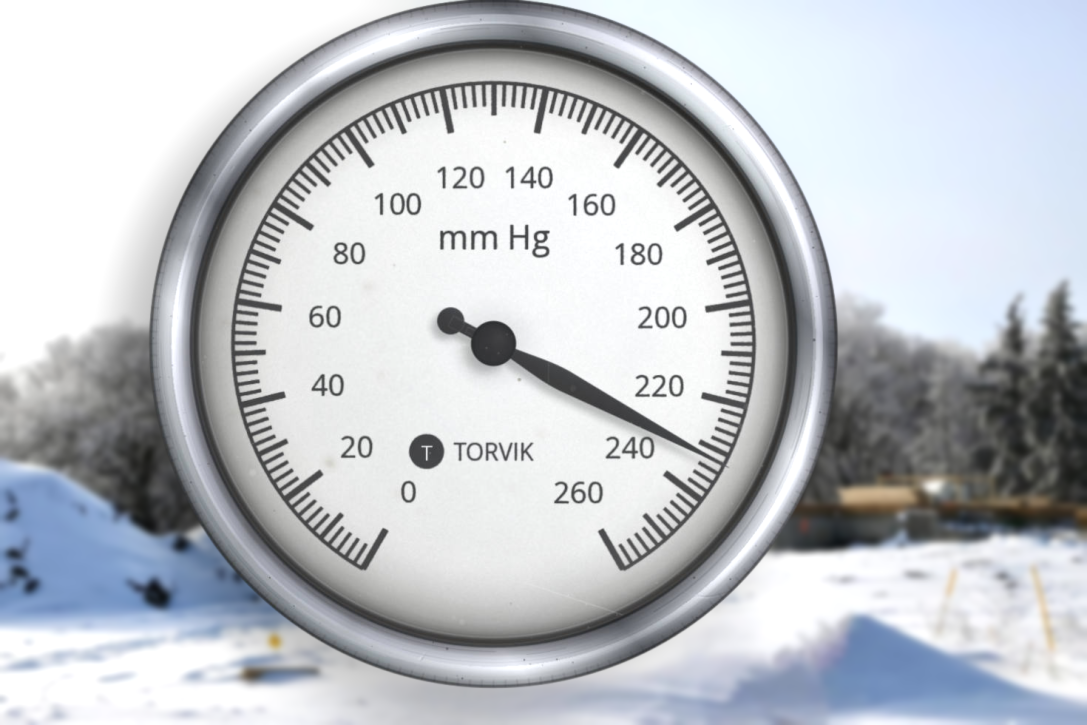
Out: 232mmHg
